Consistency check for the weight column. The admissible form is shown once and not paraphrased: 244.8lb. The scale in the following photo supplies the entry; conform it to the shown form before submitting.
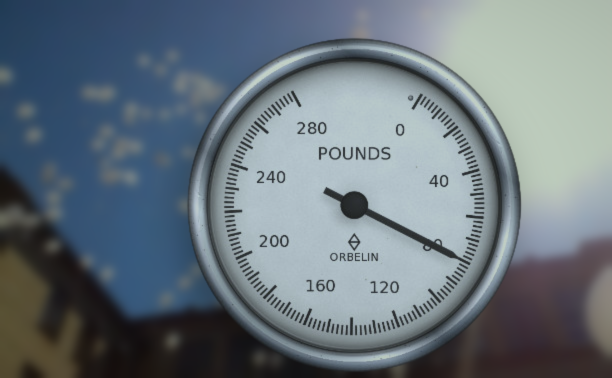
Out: 80lb
